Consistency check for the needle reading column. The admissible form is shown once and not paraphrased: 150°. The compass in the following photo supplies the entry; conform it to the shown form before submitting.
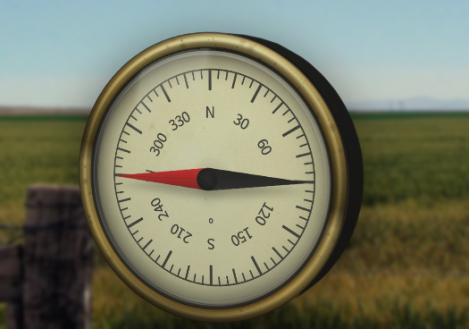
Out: 270°
